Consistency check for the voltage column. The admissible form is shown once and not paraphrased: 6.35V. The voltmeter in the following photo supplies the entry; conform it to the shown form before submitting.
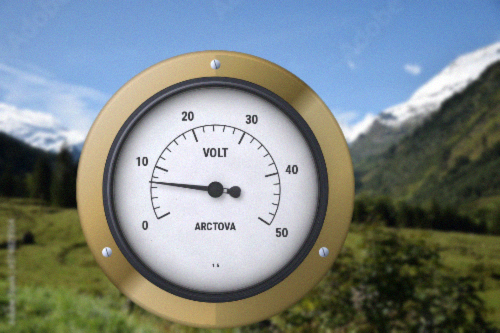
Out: 7V
